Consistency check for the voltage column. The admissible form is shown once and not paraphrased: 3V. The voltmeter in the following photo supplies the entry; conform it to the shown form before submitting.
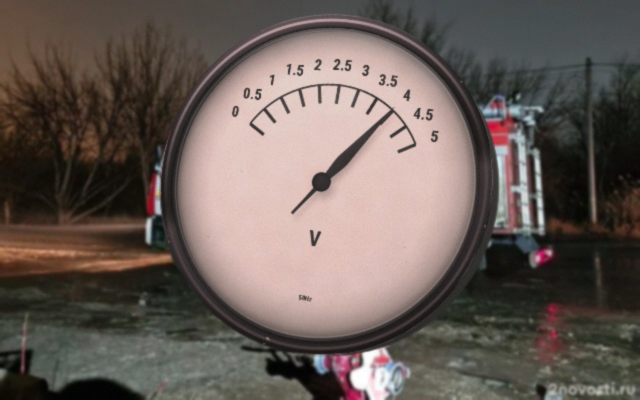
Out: 4V
